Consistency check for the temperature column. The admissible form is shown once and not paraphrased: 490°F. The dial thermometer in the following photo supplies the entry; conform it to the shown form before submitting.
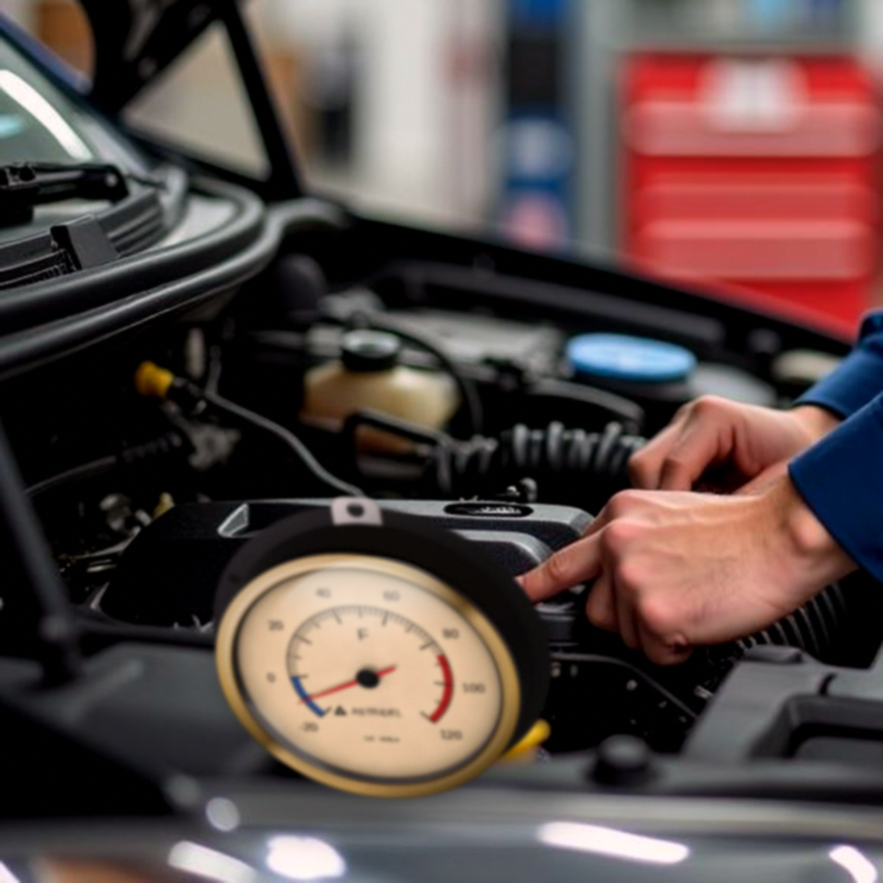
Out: -10°F
